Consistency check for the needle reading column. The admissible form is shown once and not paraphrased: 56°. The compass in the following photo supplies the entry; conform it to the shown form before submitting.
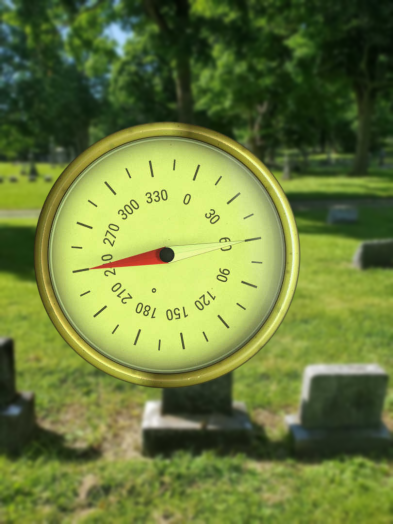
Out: 240°
